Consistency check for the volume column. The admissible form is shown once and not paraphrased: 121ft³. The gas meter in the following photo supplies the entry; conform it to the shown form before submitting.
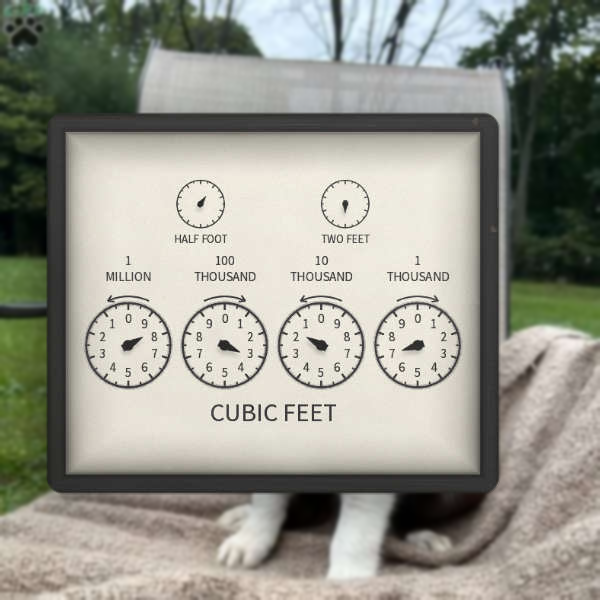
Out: 831700ft³
